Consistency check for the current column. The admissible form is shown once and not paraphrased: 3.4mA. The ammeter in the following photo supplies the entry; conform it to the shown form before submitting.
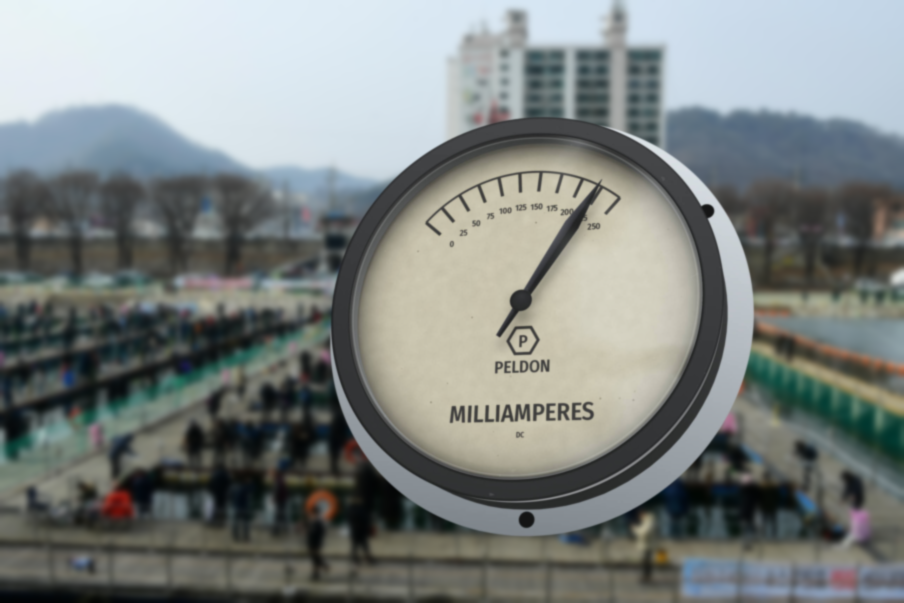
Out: 225mA
